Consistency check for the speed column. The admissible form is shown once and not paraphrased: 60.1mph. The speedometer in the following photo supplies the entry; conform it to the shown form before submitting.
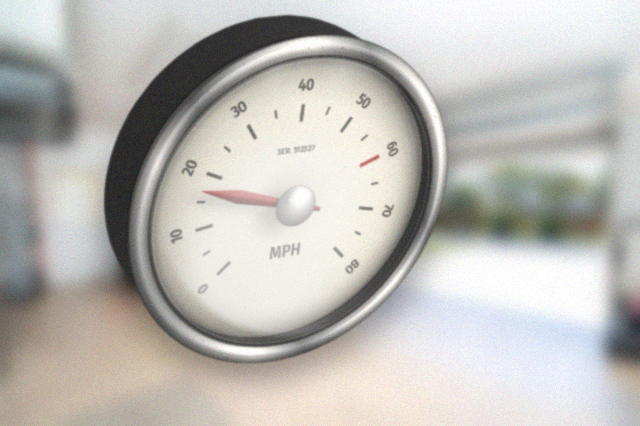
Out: 17.5mph
